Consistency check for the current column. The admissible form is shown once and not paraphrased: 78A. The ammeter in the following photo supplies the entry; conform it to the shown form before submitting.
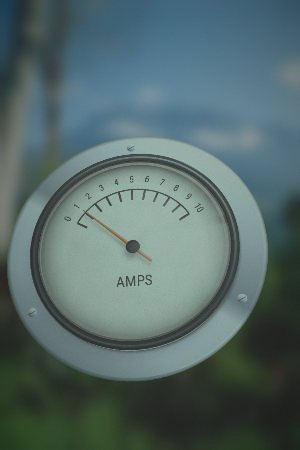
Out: 1A
